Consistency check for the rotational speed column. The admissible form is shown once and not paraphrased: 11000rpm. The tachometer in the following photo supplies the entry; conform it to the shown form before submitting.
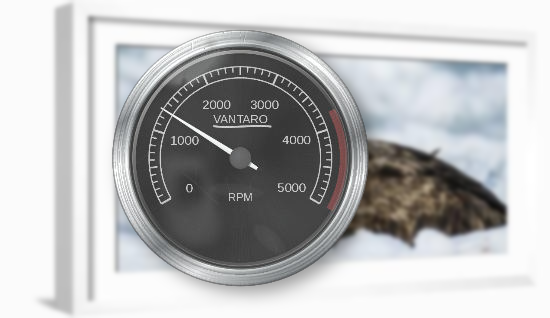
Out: 1300rpm
